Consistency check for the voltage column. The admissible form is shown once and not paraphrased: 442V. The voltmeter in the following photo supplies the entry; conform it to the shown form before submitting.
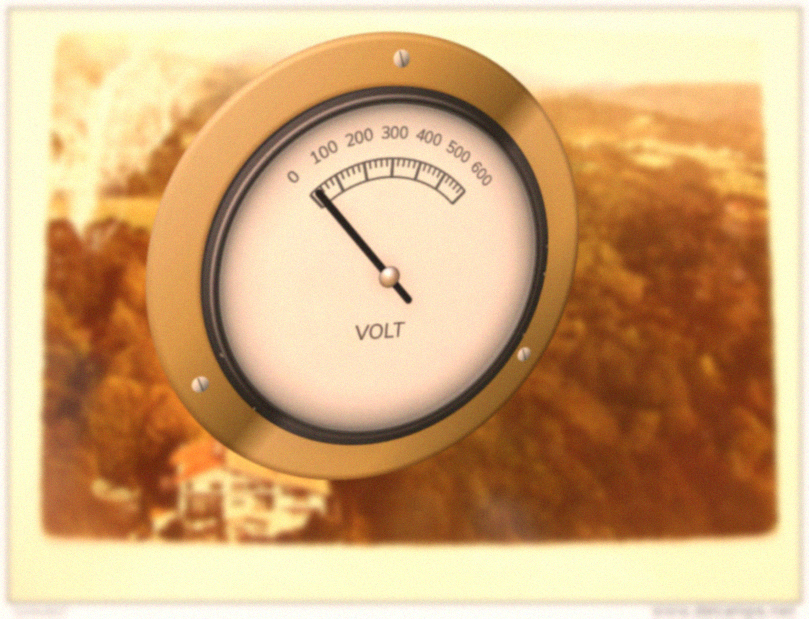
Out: 20V
